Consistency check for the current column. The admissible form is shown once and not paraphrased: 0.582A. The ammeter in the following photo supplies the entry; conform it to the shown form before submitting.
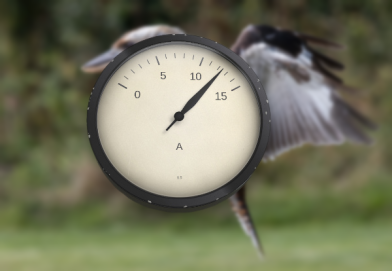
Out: 12.5A
